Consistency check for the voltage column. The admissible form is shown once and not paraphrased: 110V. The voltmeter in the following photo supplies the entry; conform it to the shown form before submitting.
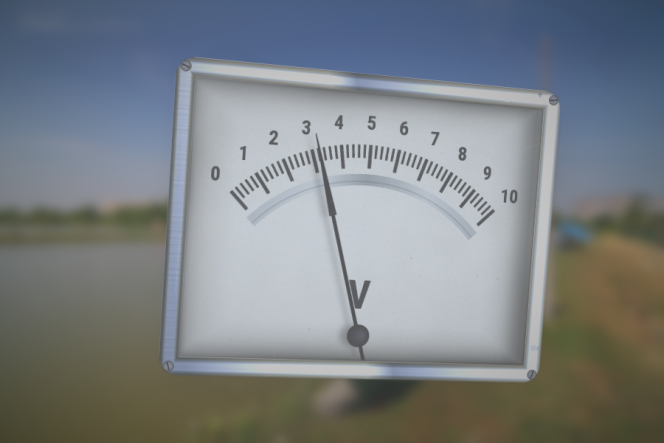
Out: 3.2V
